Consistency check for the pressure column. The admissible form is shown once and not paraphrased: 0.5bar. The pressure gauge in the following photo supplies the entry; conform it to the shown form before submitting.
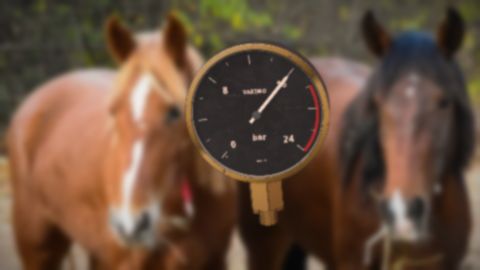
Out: 16bar
